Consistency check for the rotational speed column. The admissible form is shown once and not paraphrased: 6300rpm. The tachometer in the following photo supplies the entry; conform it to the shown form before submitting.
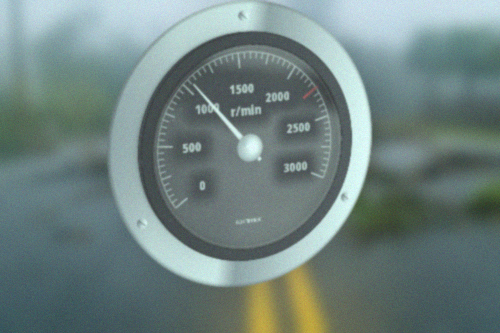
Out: 1050rpm
